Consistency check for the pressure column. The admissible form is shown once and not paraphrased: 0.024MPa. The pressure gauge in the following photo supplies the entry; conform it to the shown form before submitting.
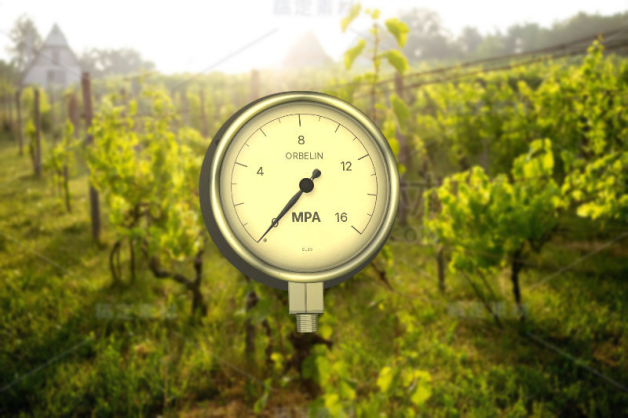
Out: 0MPa
